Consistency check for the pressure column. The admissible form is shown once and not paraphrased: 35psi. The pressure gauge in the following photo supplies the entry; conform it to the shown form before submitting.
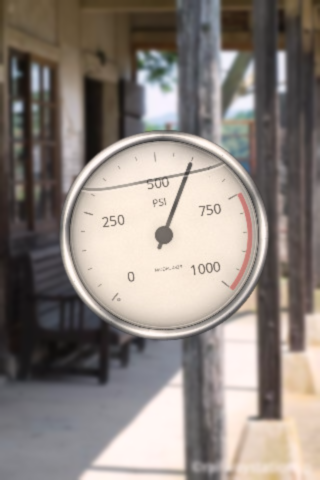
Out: 600psi
